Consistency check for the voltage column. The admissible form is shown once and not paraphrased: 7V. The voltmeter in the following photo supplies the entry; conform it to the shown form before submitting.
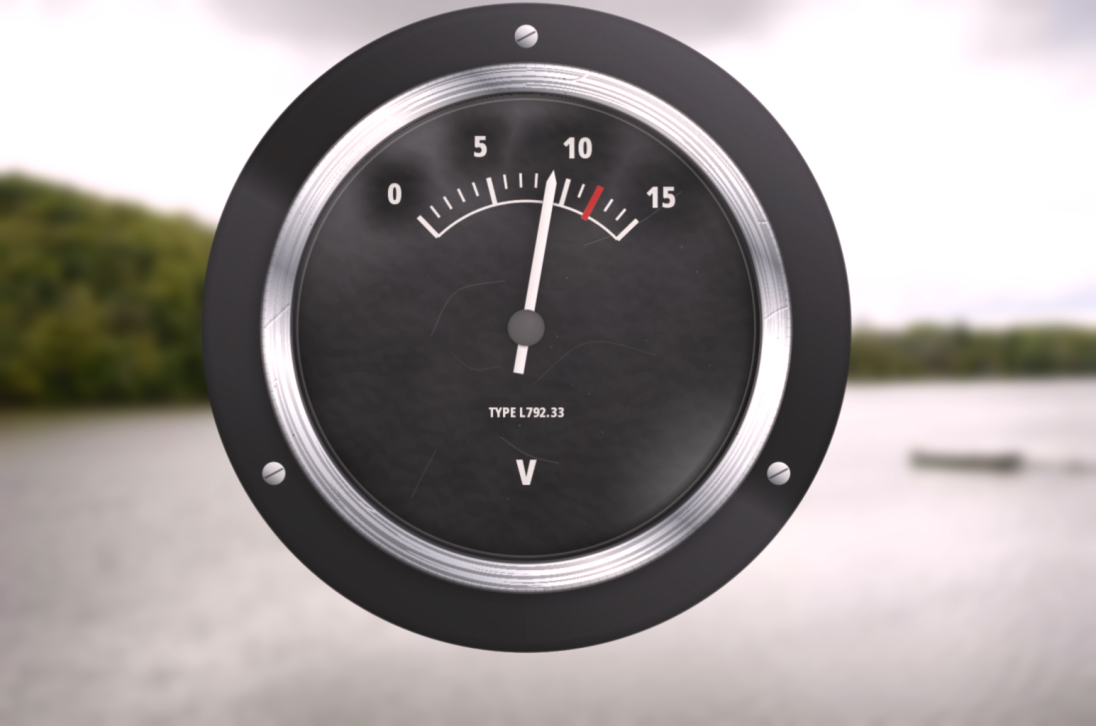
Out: 9V
